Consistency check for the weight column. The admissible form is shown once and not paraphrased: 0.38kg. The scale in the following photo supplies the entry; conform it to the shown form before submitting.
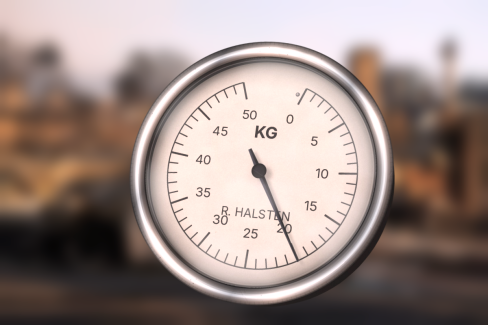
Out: 20kg
